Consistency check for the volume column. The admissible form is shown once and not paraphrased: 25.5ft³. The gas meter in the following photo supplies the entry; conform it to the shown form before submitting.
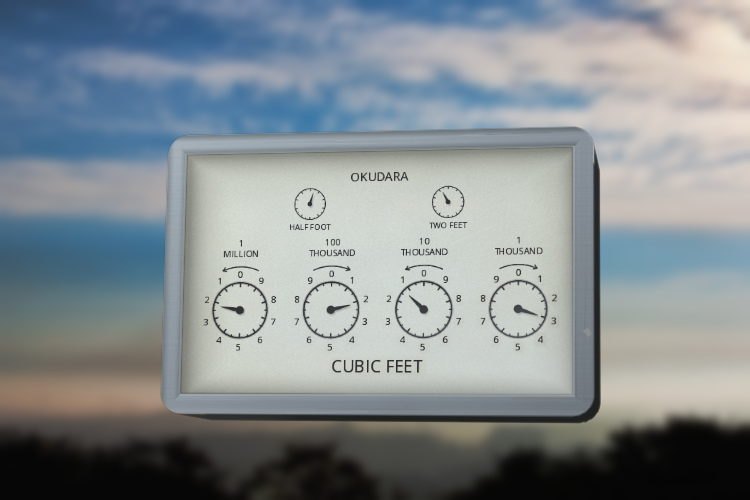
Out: 221300ft³
